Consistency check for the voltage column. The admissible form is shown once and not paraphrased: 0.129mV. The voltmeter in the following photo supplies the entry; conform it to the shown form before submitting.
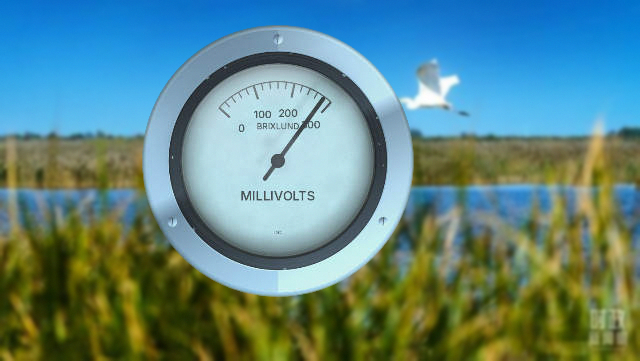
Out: 280mV
